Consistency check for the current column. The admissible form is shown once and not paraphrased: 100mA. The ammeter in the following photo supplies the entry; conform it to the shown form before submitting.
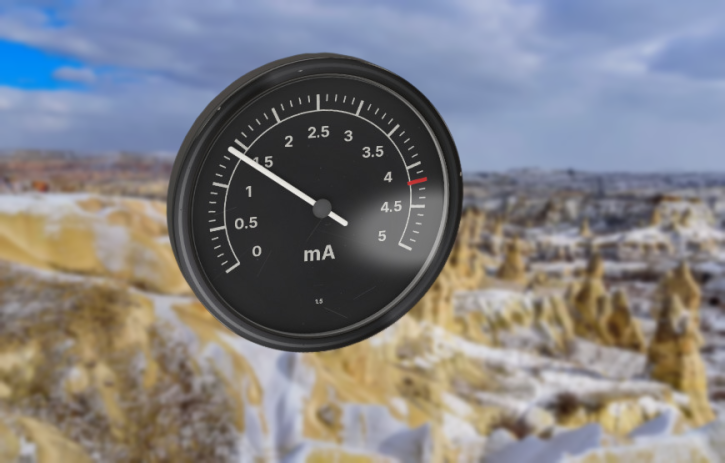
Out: 1.4mA
